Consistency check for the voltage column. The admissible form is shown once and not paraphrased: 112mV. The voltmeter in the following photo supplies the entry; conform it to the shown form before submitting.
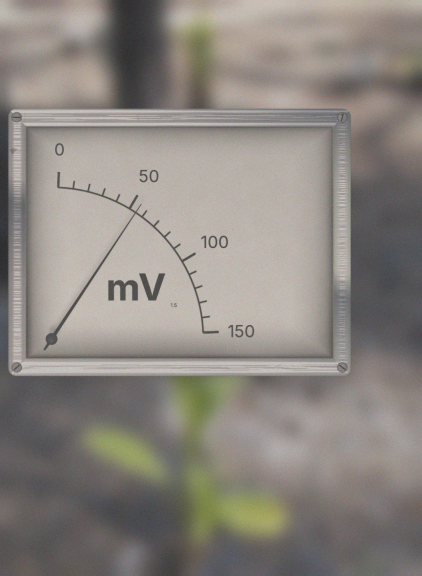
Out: 55mV
